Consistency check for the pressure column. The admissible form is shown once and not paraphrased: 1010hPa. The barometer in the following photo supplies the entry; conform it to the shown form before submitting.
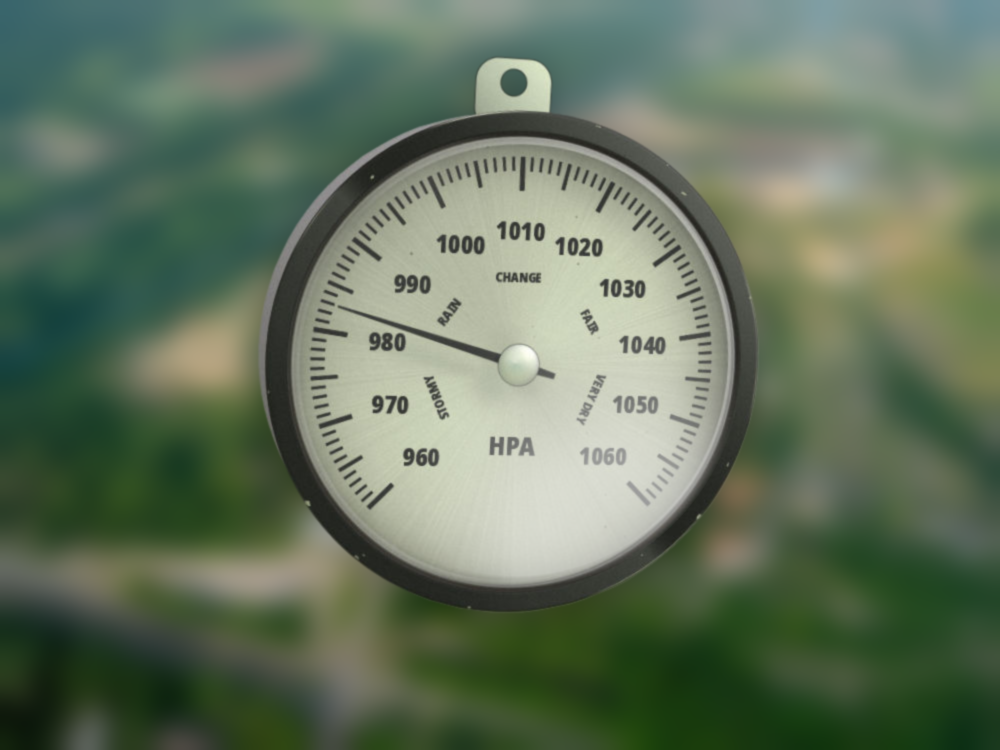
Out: 983hPa
